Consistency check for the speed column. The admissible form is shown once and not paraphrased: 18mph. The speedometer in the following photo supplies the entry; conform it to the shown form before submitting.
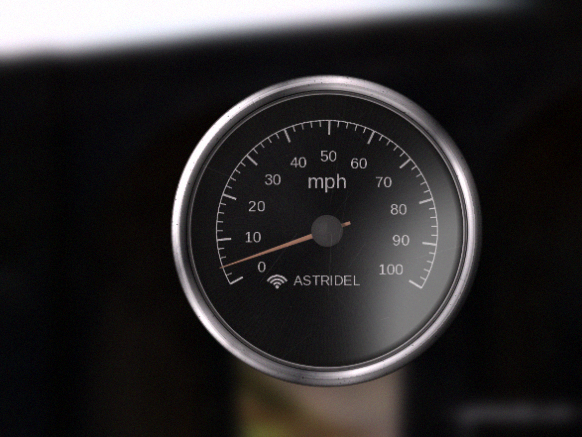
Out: 4mph
